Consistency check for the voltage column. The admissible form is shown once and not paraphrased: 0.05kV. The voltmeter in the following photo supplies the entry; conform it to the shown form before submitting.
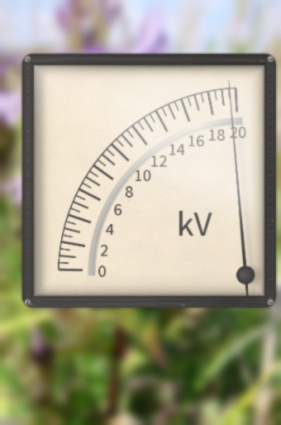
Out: 19.5kV
